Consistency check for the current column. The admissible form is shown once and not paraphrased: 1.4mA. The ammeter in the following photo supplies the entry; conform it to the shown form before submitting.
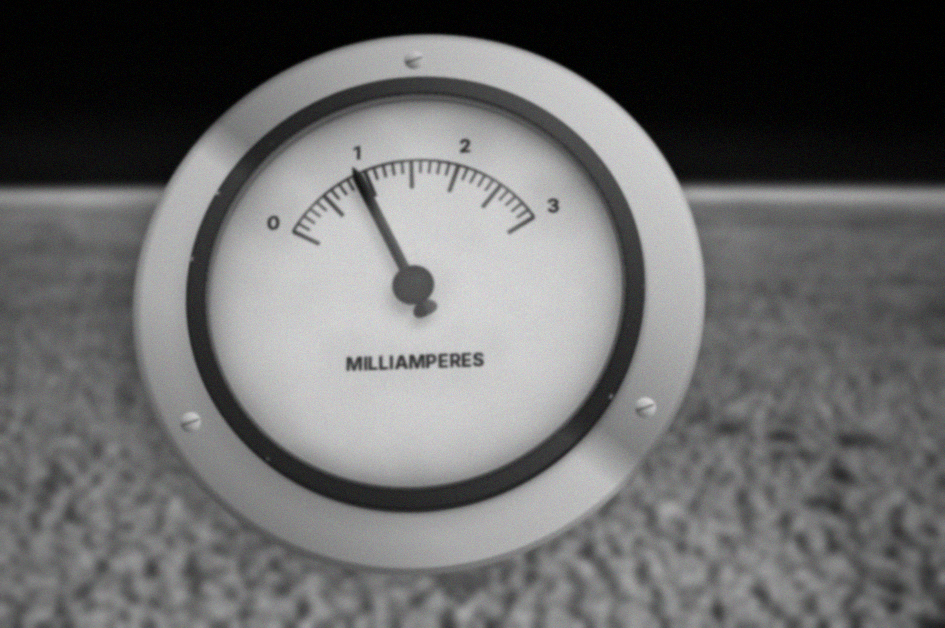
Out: 0.9mA
